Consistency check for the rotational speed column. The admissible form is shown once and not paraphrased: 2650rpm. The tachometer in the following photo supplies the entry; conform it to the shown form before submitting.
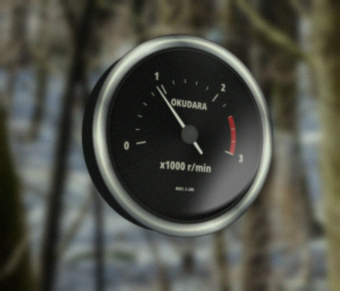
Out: 900rpm
